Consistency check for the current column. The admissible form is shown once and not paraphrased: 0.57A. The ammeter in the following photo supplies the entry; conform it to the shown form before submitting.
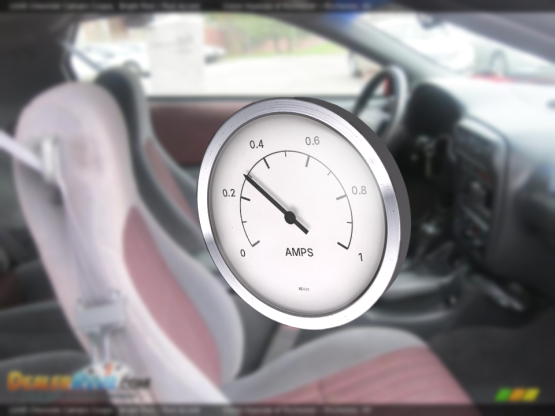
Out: 0.3A
